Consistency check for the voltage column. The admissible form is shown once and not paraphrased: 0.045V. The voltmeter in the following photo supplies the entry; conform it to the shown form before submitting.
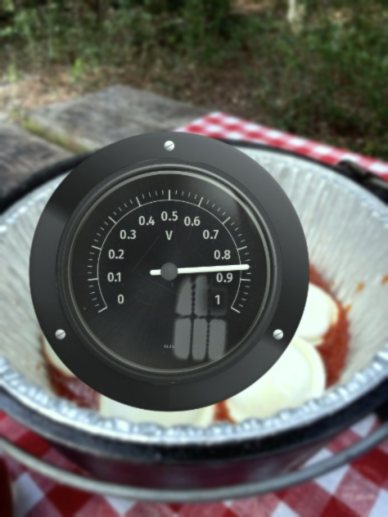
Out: 0.86V
